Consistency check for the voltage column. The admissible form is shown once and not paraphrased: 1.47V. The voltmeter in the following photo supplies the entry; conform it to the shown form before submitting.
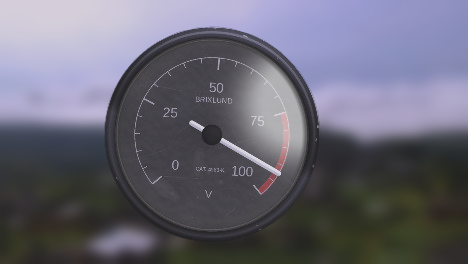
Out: 92.5V
